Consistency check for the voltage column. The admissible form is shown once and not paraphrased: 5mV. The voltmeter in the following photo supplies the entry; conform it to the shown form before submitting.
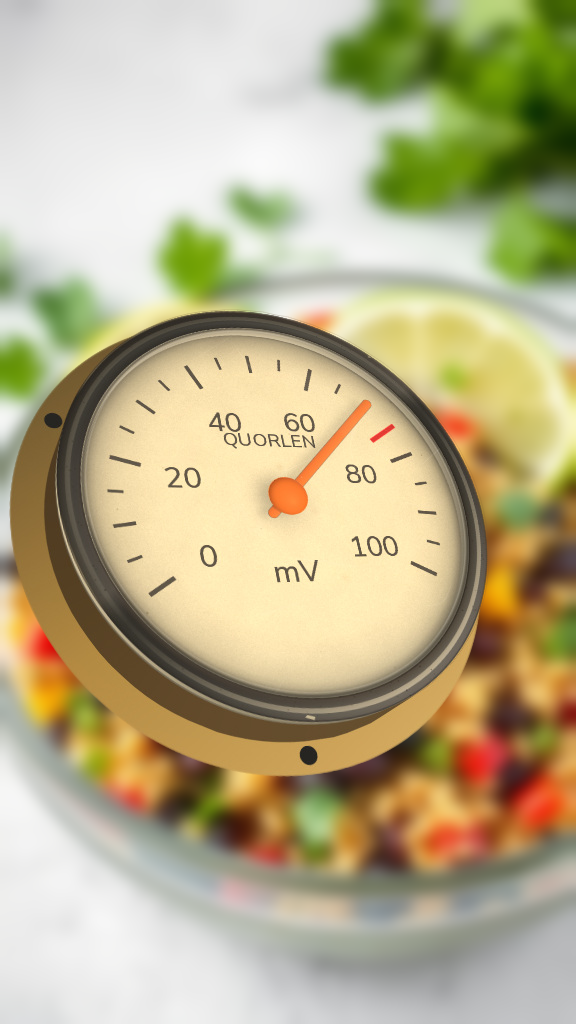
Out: 70mV
